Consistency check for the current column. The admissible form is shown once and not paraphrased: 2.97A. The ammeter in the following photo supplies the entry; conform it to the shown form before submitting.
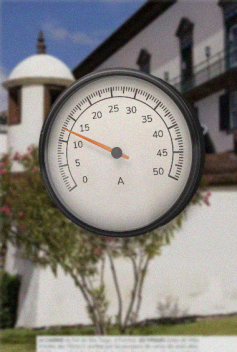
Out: 12.5A
